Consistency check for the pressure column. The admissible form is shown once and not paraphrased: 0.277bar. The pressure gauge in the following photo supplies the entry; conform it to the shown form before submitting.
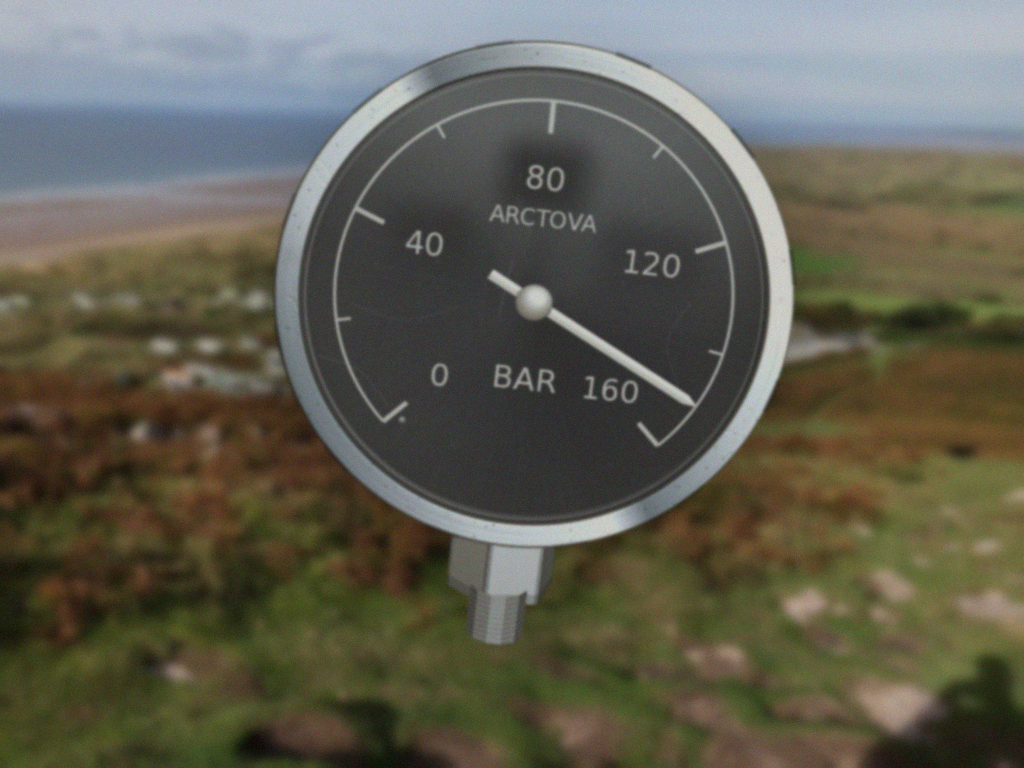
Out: 150bar
